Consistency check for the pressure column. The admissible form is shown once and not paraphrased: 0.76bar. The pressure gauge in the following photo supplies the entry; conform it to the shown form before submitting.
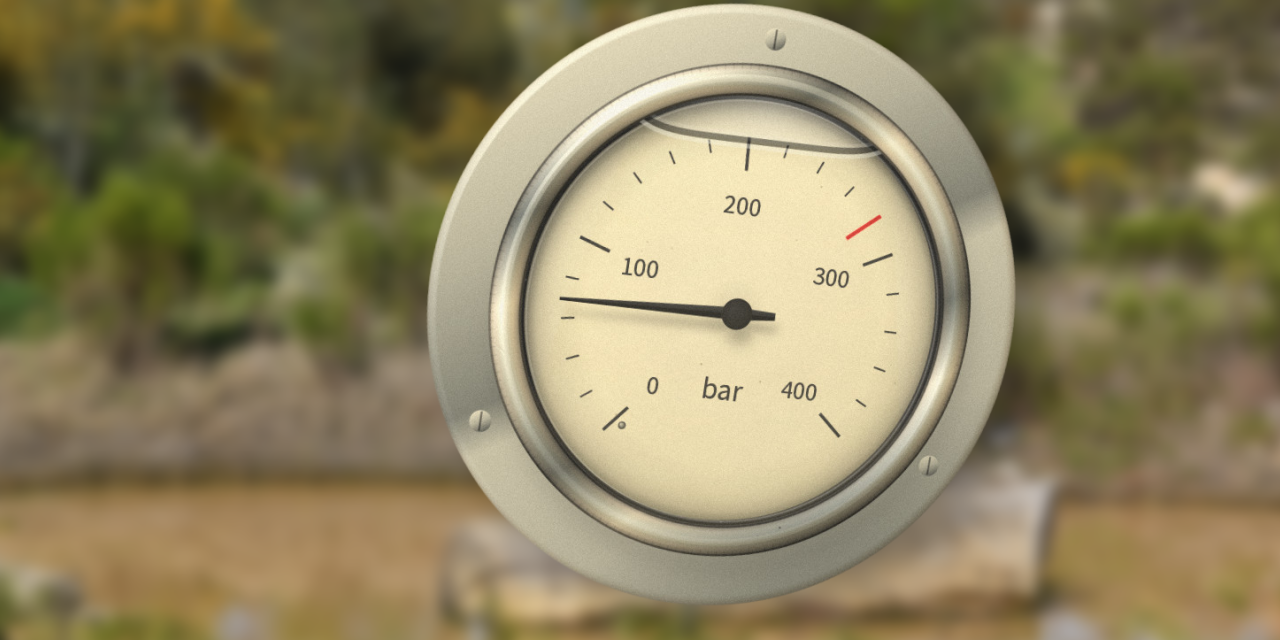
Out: 70bar
